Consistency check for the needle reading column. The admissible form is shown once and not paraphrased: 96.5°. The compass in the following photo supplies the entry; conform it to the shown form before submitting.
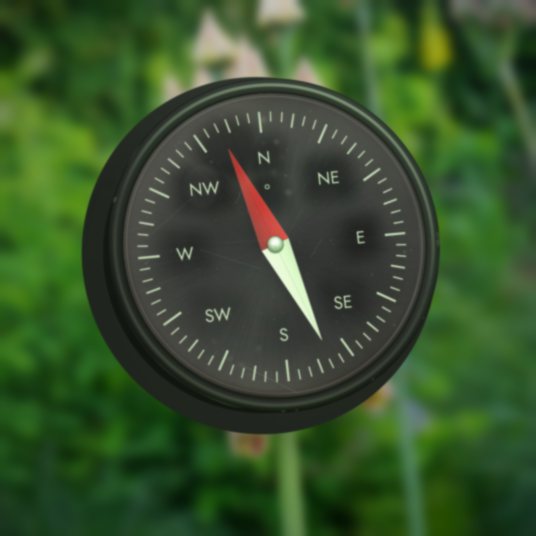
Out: 340°
